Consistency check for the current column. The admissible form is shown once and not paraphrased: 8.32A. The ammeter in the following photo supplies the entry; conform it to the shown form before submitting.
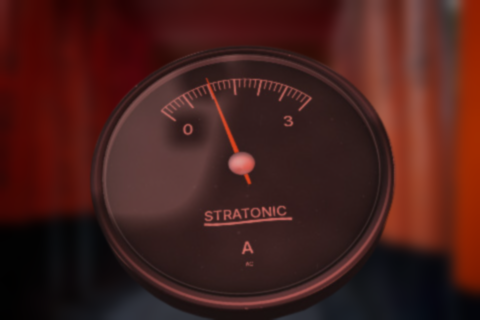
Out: 1A
